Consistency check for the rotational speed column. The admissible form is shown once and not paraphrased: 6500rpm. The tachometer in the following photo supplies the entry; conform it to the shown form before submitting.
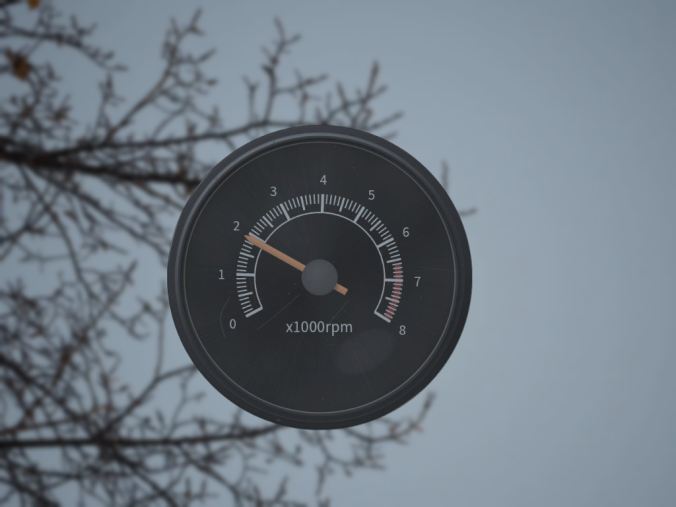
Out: 1900rpm
